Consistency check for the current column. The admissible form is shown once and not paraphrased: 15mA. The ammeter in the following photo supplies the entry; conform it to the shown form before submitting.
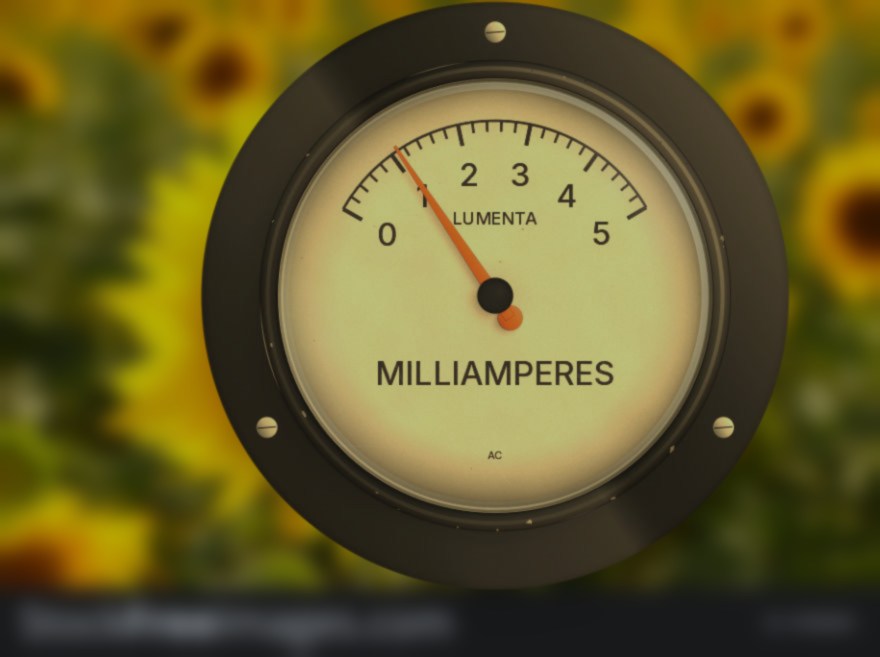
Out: 1.1mA
